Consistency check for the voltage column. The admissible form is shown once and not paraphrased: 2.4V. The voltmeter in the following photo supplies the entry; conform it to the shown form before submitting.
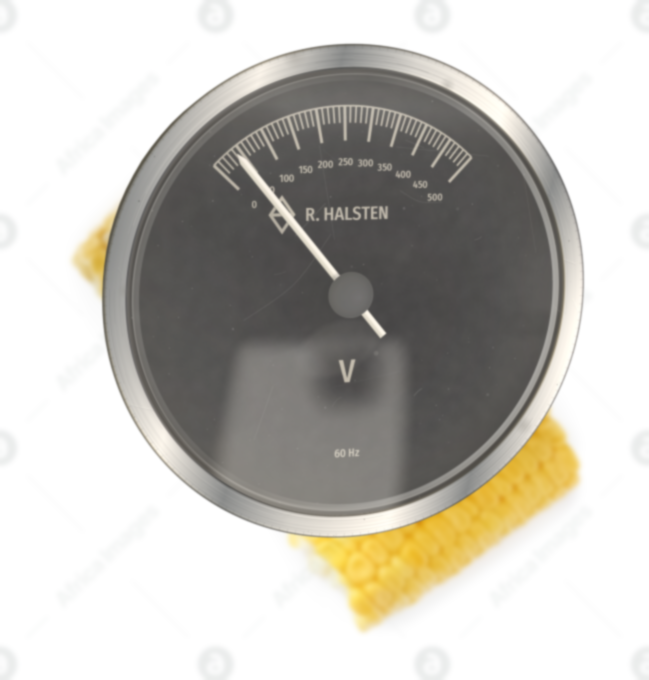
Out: 40V
